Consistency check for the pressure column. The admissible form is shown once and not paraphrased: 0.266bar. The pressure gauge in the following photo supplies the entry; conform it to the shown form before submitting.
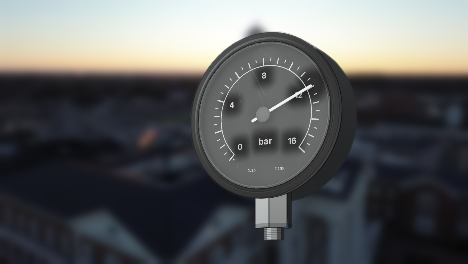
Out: 12bar
